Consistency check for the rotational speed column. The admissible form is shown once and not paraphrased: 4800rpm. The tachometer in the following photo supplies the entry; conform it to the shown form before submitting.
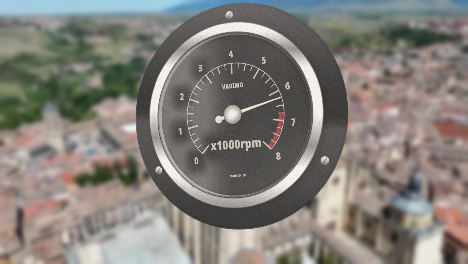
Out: 6250rpm
